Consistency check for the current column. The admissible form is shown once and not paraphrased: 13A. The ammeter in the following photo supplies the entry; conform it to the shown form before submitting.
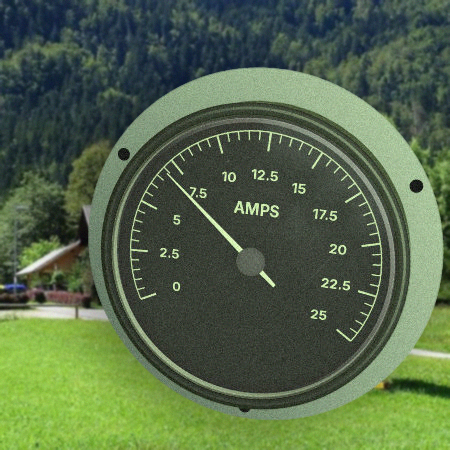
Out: 7A
